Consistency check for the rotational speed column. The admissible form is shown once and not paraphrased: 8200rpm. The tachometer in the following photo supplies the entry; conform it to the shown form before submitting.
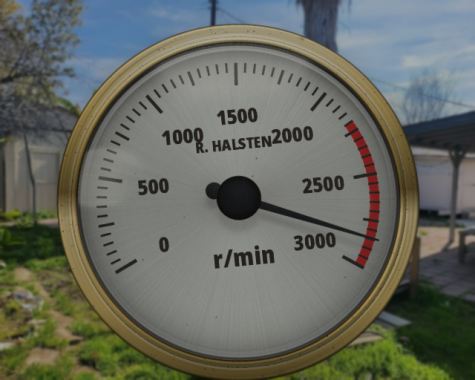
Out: 2850rpm
